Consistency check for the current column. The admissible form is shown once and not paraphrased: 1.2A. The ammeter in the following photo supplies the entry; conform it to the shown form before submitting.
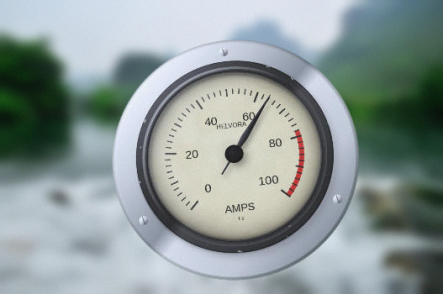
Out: 64A
